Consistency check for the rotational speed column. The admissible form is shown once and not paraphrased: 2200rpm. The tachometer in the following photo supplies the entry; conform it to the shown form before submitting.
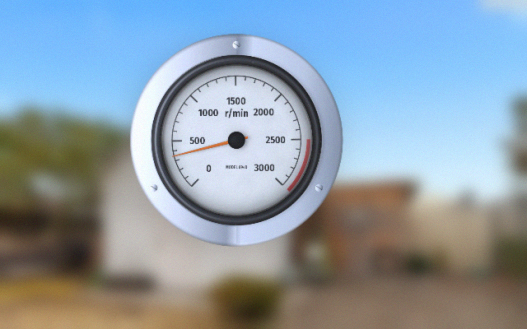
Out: 350rpm
